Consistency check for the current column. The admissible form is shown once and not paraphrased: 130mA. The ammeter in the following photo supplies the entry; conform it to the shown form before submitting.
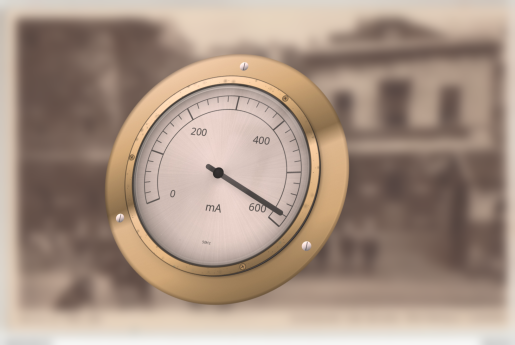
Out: 580mA
